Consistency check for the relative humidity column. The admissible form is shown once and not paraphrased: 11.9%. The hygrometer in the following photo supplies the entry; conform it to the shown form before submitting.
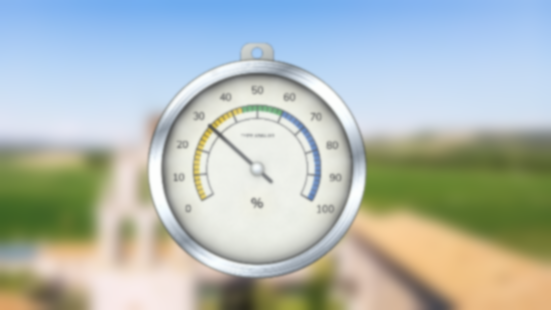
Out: 30%
